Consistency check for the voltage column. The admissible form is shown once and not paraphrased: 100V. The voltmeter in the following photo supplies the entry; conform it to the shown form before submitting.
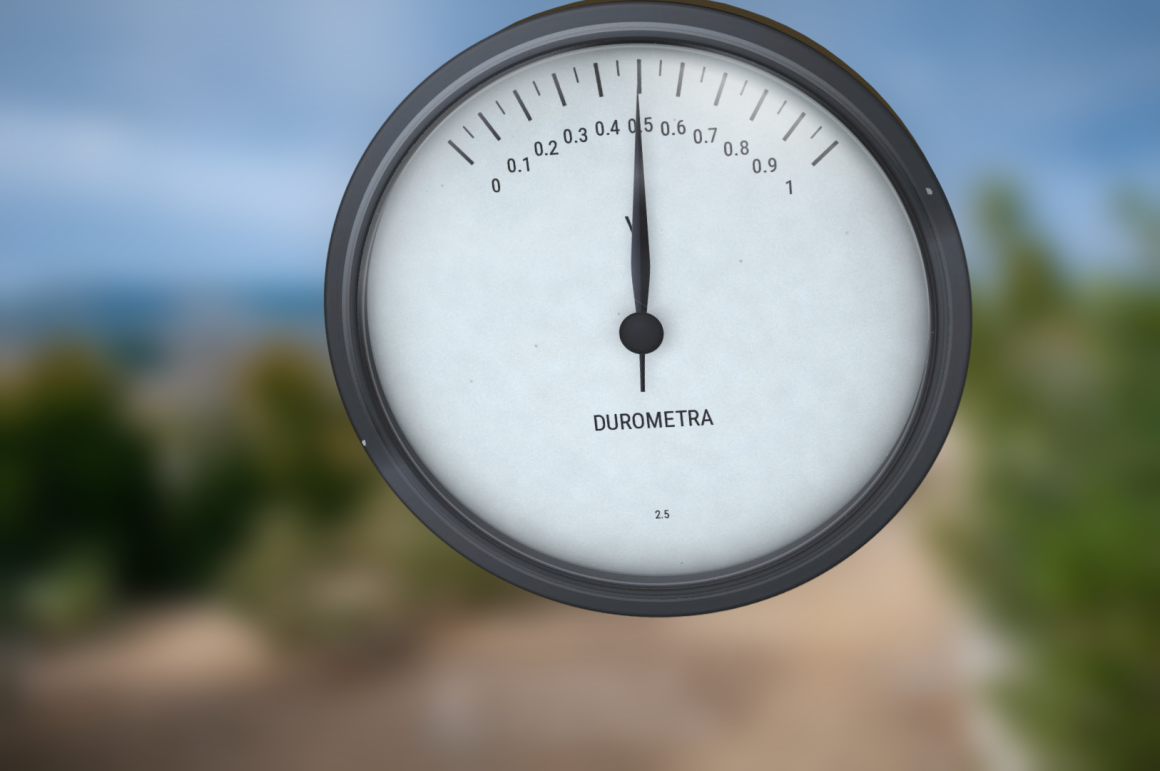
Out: 0.5V
